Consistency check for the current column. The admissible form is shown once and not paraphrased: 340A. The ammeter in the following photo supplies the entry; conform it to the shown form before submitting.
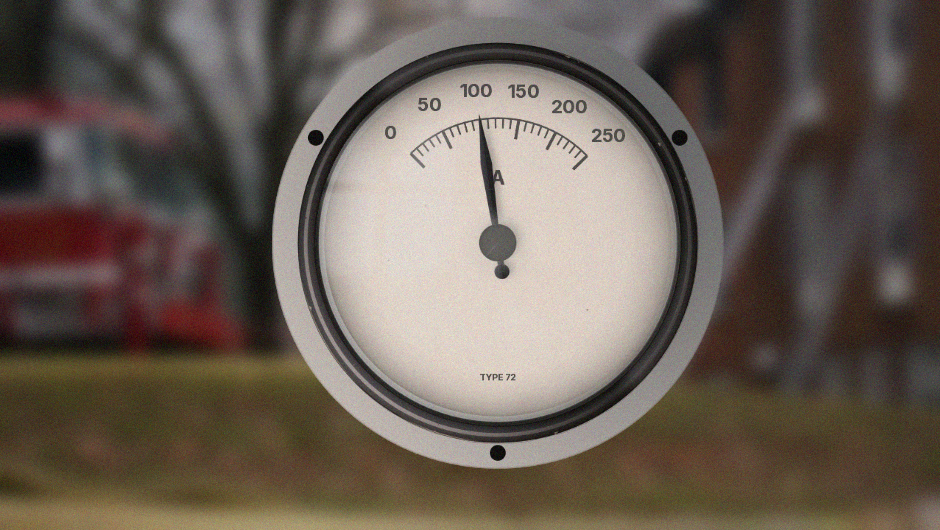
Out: 100A
